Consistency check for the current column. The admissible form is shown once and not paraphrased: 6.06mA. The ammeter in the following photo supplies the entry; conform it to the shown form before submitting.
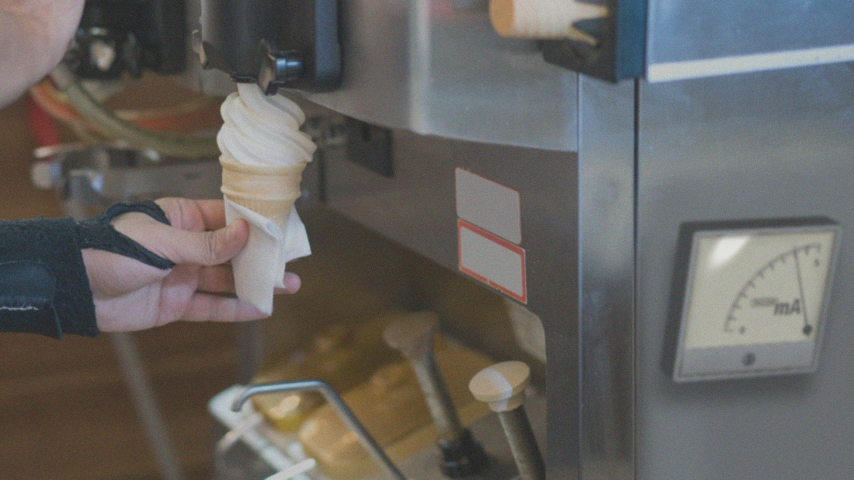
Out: 4mA
